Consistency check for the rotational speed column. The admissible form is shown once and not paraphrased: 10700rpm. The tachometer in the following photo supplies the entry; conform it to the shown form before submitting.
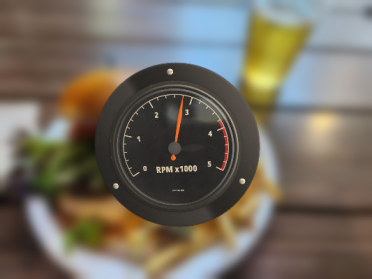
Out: 2800rpm
